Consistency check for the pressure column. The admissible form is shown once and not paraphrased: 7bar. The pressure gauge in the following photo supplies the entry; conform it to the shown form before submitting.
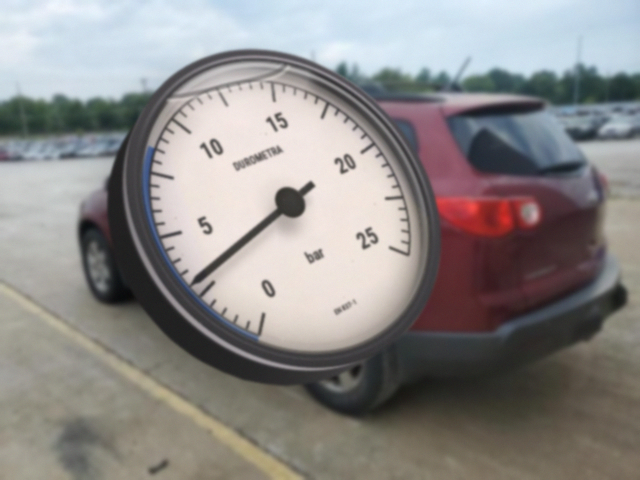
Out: 3bar
